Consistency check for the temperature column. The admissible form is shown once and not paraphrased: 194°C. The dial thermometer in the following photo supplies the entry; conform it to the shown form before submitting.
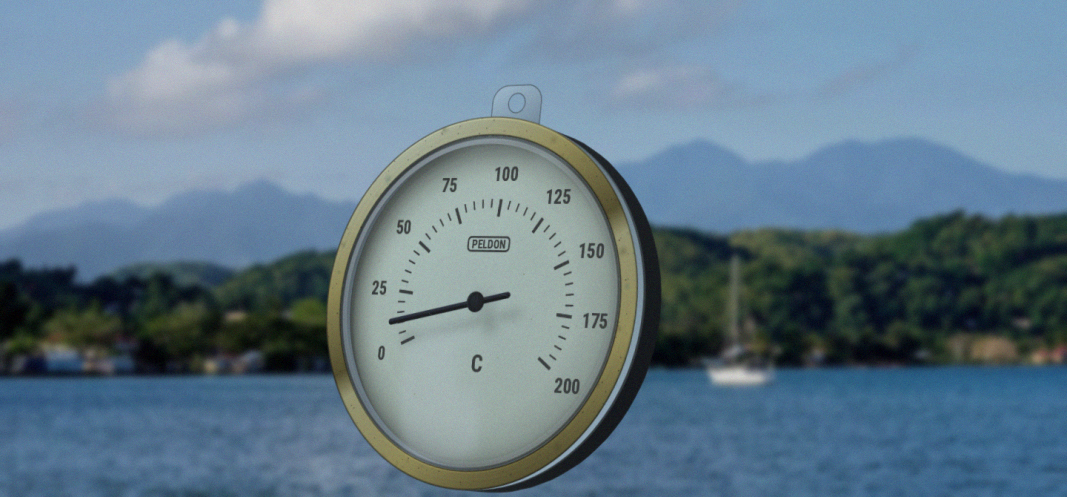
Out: 10°C
